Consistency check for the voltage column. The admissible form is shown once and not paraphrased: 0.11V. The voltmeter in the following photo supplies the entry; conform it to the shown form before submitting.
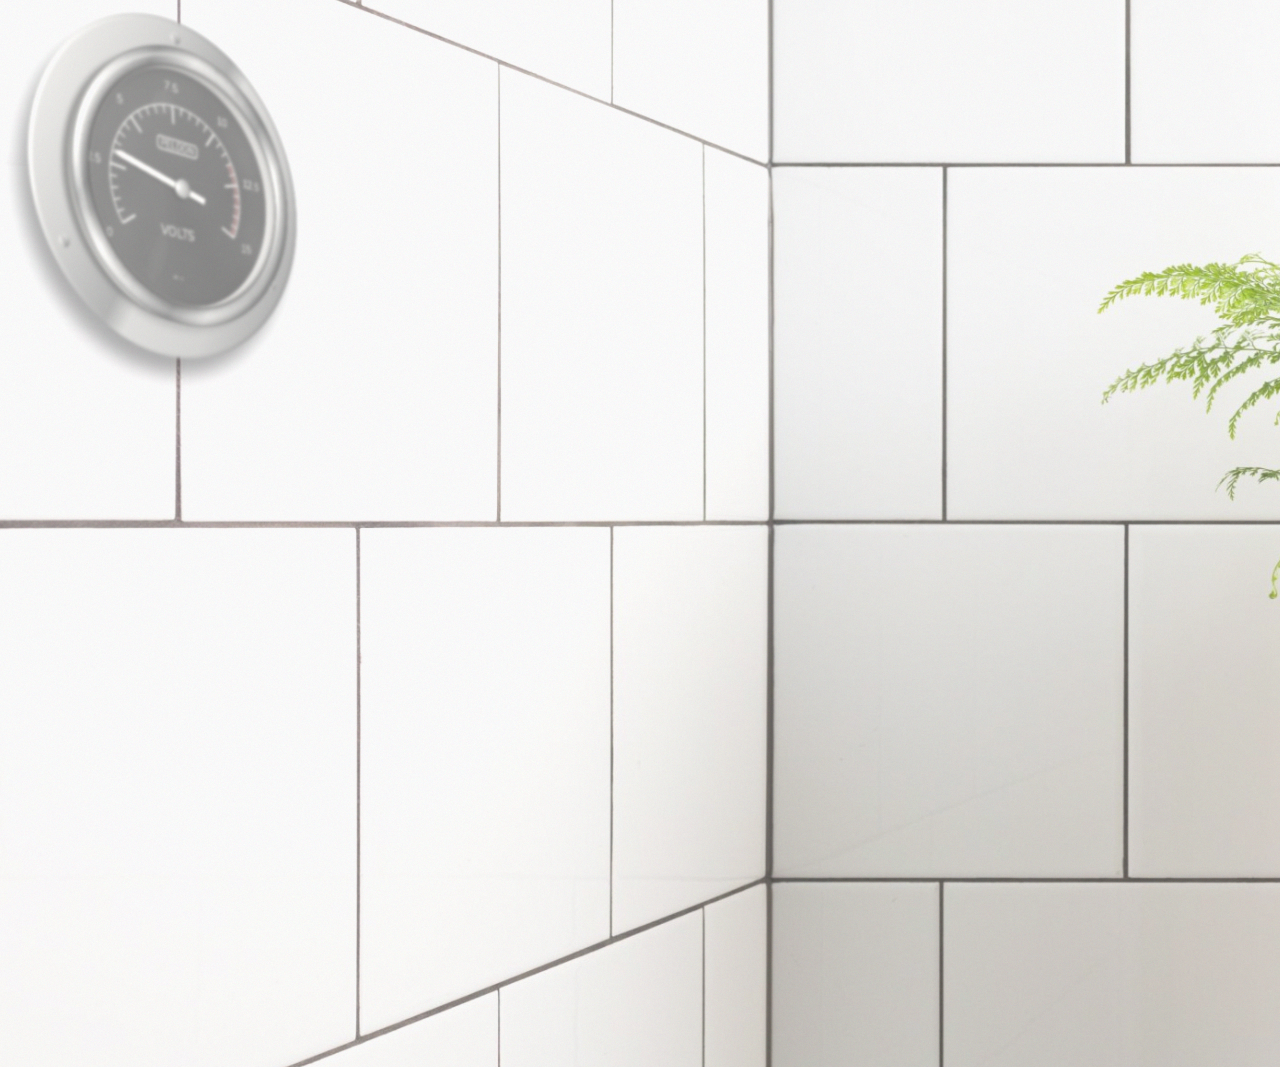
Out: 3V
